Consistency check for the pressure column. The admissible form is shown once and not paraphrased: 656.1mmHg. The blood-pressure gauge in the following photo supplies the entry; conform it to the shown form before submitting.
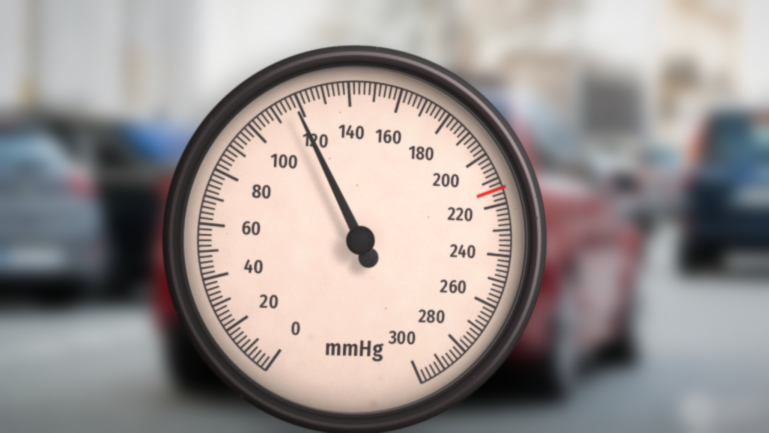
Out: 118mmHg
